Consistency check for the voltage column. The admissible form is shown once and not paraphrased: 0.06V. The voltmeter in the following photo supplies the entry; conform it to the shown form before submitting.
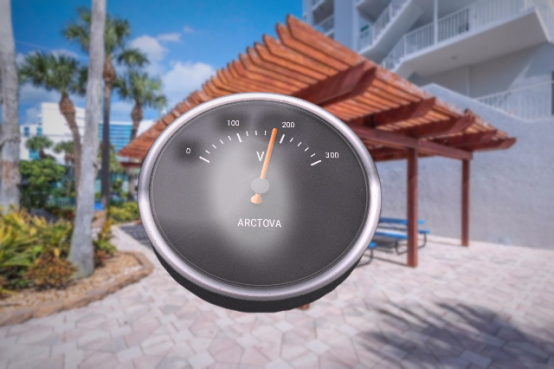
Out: 180V
